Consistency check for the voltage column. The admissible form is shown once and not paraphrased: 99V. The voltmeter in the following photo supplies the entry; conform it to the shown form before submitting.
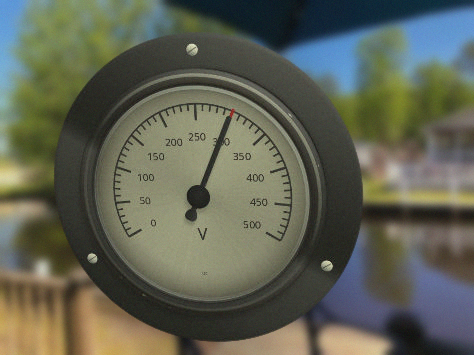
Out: 300V
